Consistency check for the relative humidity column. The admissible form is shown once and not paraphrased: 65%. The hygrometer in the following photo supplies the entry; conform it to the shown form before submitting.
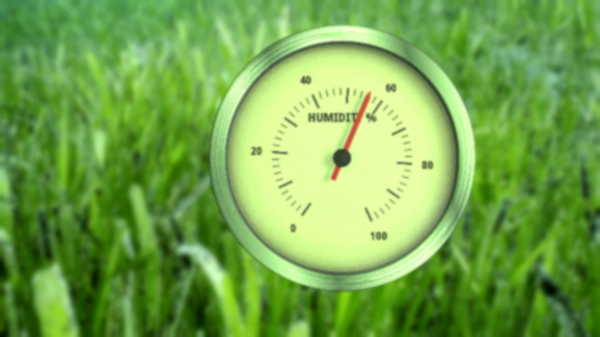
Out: 56%
